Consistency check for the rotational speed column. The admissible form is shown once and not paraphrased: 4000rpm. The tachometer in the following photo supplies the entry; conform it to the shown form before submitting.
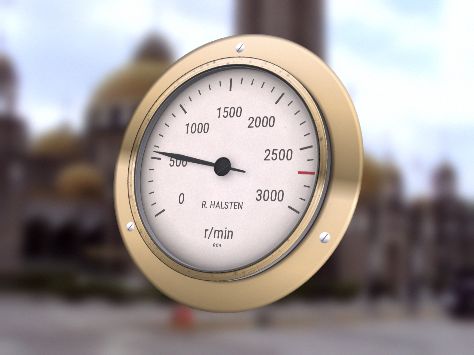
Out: 550rpm
